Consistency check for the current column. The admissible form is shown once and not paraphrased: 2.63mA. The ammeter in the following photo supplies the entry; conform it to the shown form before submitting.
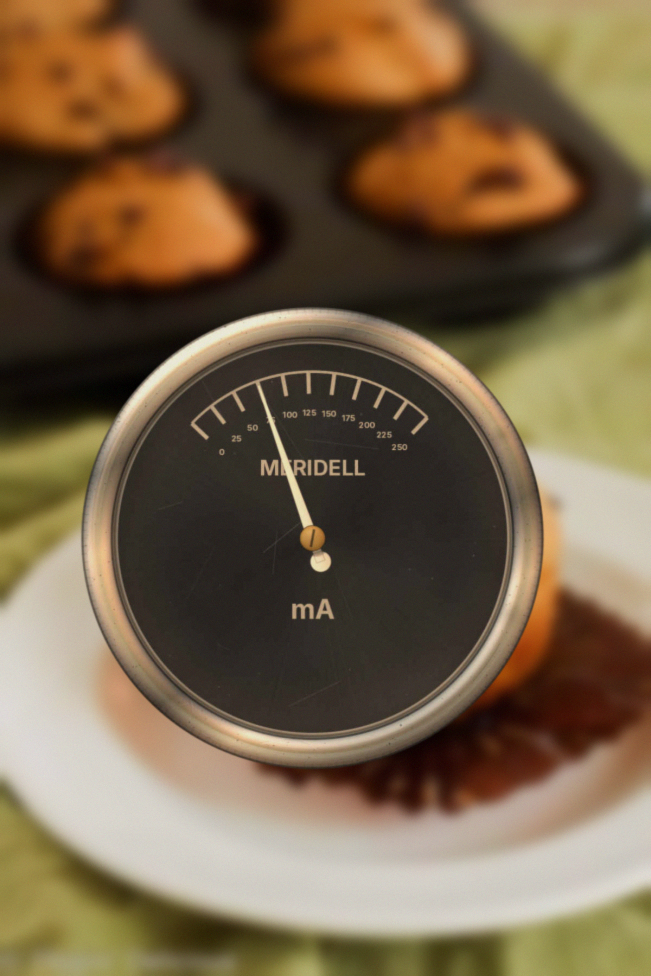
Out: 75mA
